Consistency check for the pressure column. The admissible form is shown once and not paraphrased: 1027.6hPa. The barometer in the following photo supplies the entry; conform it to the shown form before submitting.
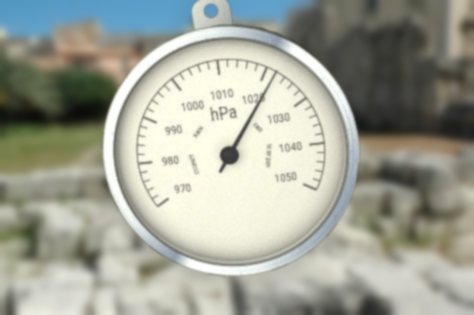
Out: 1022hPa
